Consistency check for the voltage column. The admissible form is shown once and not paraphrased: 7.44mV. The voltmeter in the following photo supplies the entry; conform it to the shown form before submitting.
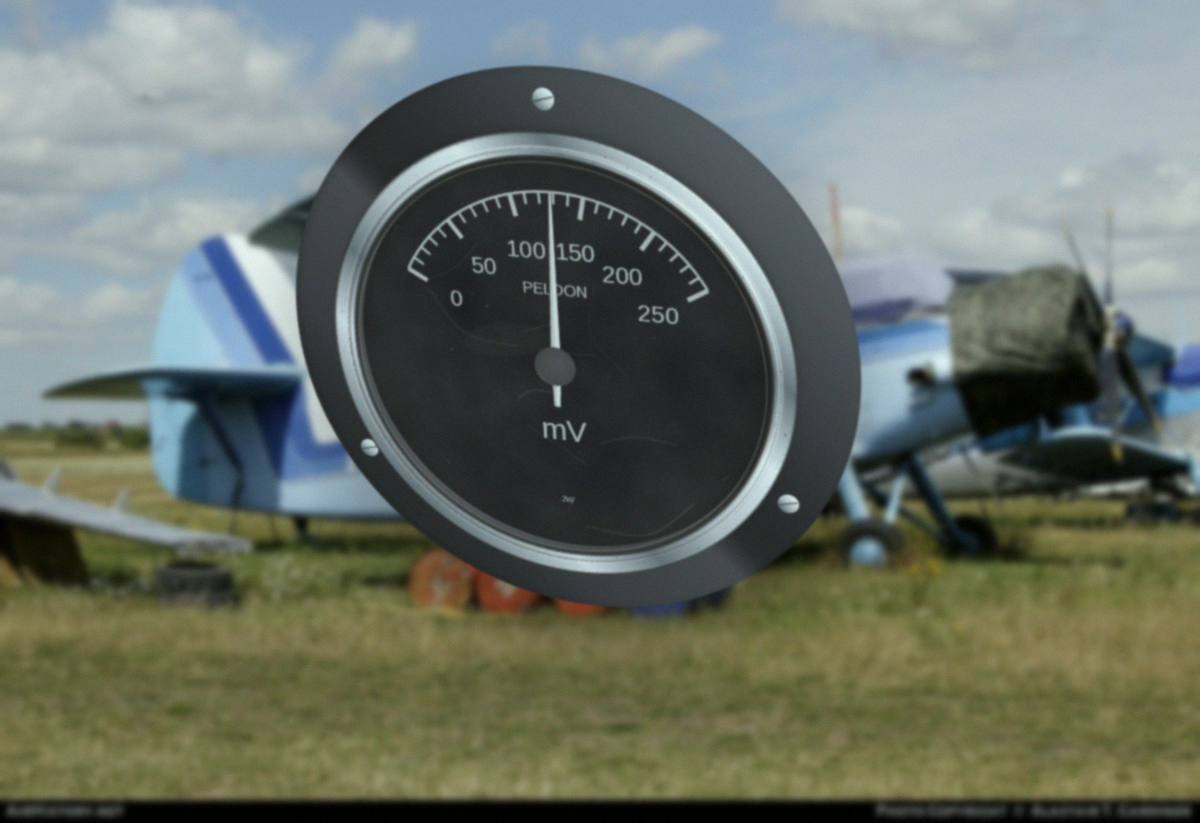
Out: 130mV
